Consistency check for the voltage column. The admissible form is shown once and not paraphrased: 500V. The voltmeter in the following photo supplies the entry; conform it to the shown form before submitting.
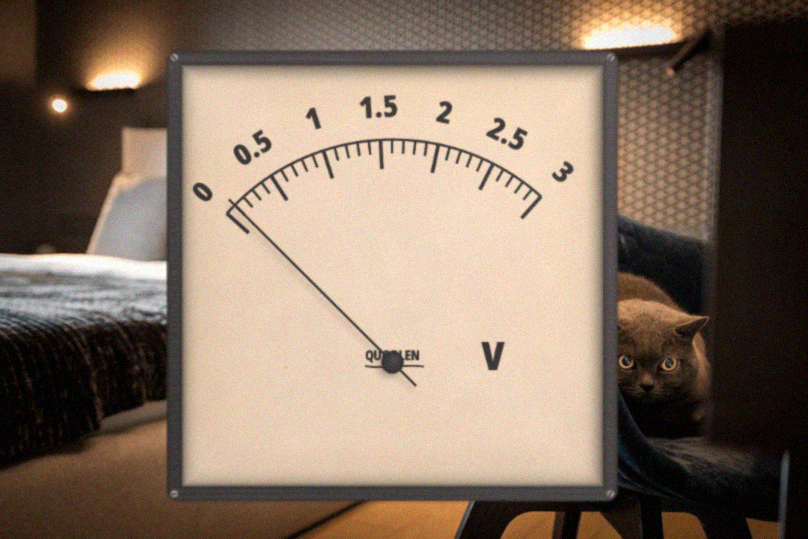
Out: 0.1V
